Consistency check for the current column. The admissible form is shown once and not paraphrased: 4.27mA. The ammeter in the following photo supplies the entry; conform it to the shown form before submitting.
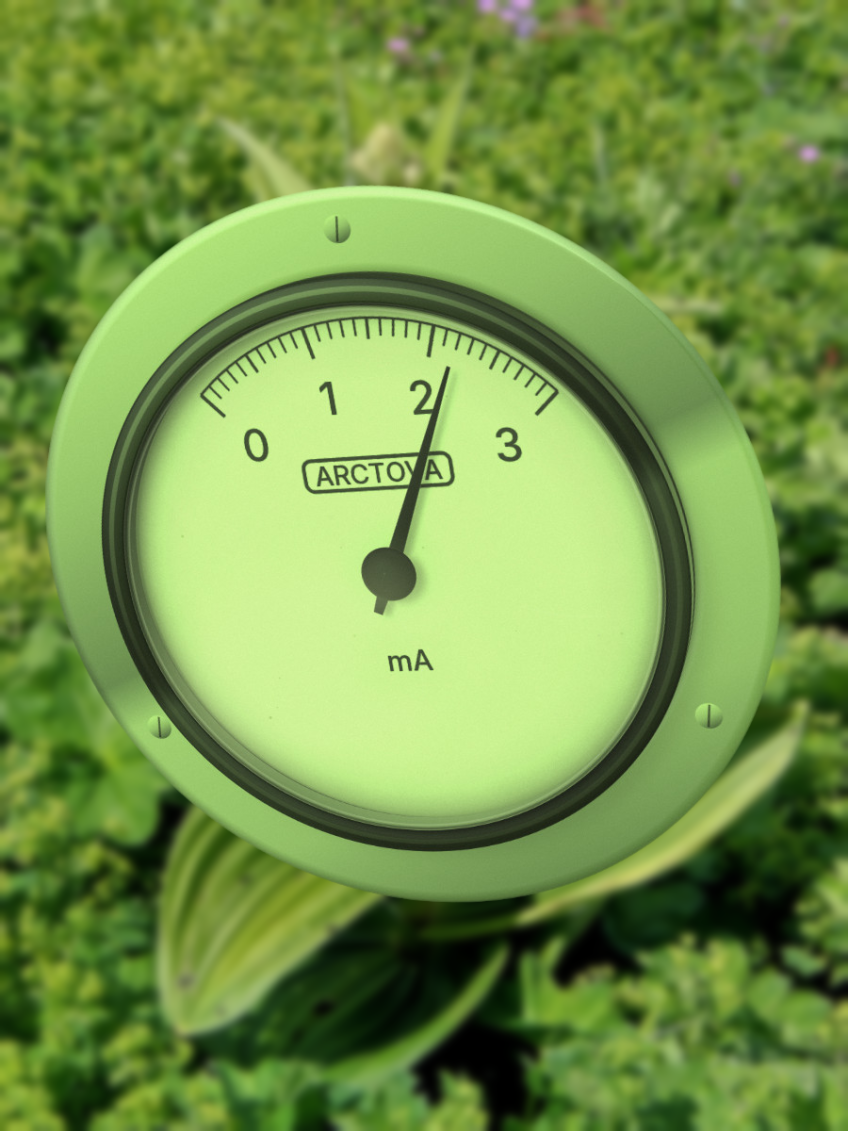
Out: 2.2mA
